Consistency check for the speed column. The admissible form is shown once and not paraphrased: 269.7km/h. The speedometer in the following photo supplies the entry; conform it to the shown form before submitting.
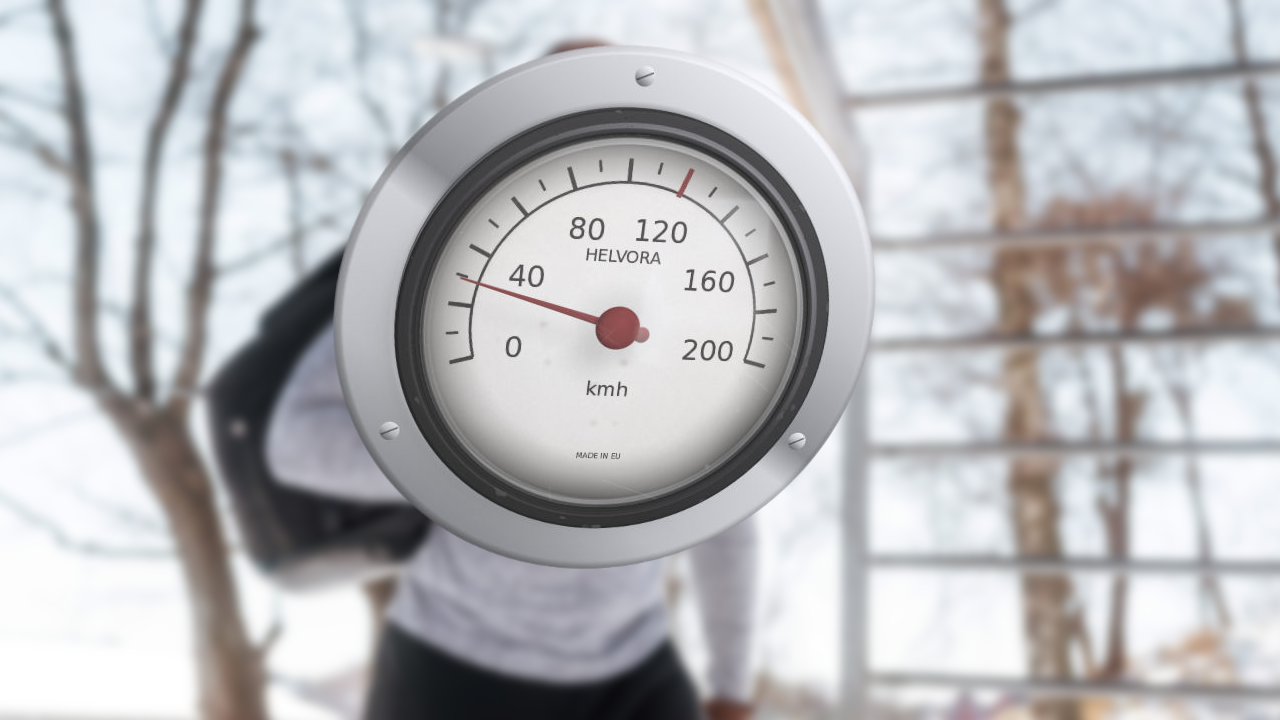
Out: 30km/h
